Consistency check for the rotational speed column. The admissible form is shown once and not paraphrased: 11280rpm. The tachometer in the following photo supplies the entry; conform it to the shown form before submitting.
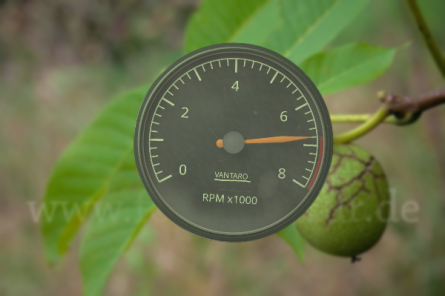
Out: 6800rpm
